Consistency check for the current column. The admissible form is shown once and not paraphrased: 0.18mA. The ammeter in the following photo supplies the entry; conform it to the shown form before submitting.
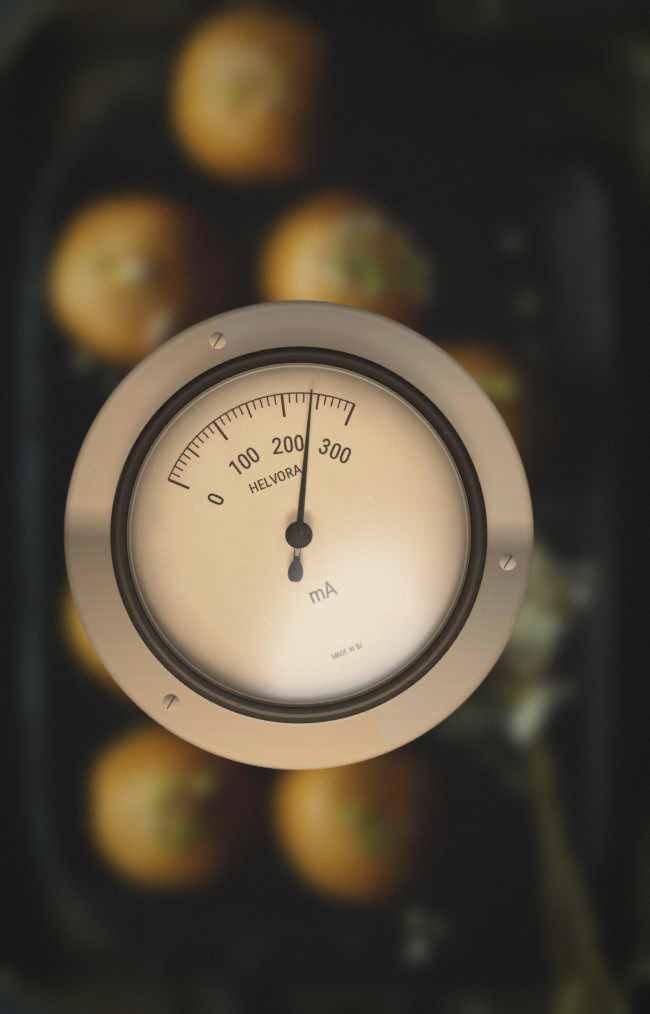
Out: 240mA
